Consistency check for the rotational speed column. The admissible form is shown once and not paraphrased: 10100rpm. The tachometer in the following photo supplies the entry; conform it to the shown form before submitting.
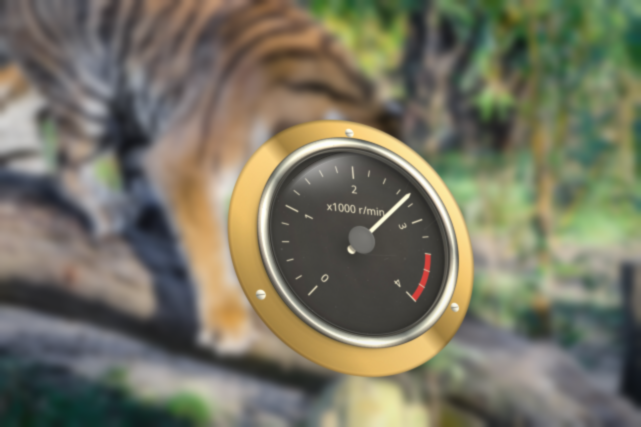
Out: 2700rpm
